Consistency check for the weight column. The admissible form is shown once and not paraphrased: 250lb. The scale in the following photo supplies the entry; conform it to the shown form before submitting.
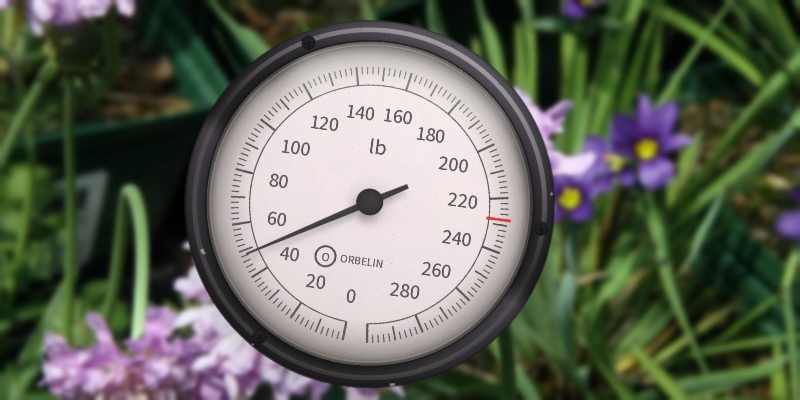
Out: 48lb
